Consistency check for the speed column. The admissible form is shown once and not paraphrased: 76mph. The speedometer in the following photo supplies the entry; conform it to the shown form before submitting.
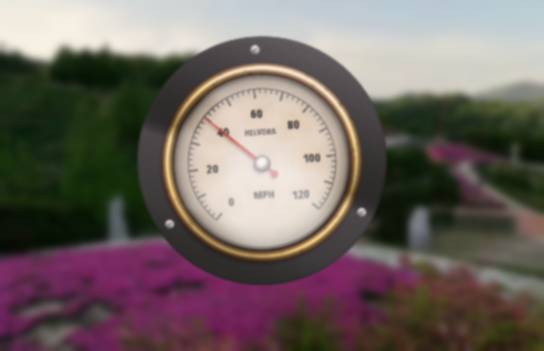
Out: 40mph
